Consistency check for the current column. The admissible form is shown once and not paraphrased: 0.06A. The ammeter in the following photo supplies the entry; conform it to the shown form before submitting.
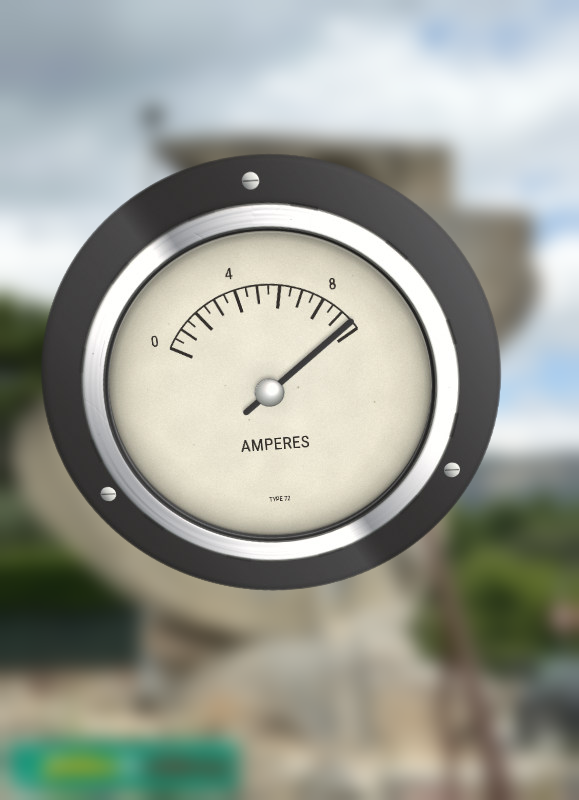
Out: 9.5A
